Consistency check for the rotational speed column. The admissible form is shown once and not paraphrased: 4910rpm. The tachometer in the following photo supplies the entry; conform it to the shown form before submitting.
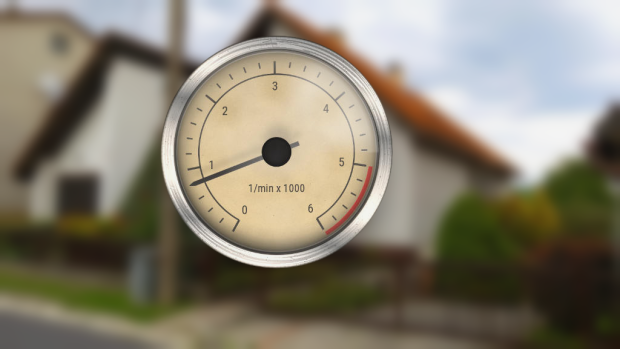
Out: 800rpm
